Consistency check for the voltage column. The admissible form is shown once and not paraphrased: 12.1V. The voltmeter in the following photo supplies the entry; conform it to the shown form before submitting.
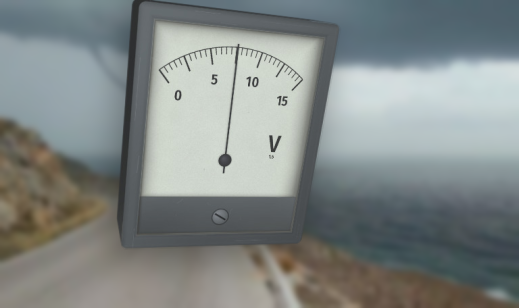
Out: 7.5V
